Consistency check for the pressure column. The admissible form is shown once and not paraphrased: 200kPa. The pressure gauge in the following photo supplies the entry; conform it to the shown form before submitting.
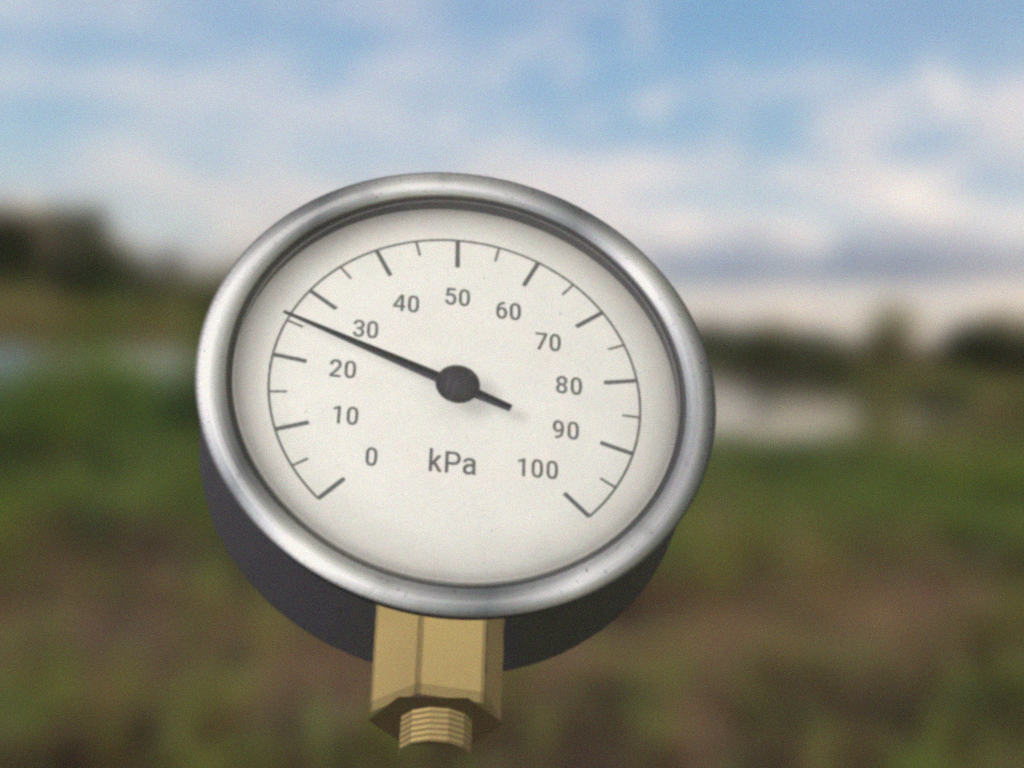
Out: 25kPa
